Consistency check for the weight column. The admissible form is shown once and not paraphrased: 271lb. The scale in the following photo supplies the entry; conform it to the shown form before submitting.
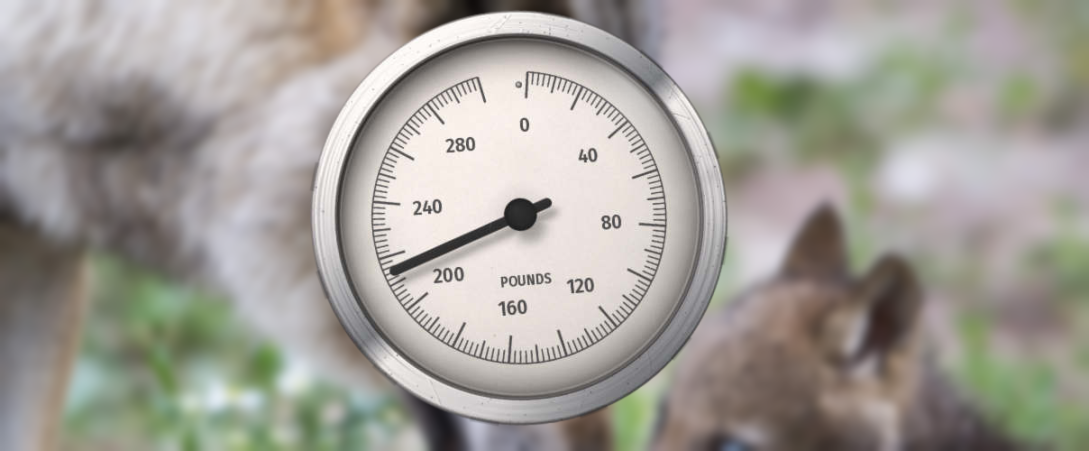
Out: 214lb
